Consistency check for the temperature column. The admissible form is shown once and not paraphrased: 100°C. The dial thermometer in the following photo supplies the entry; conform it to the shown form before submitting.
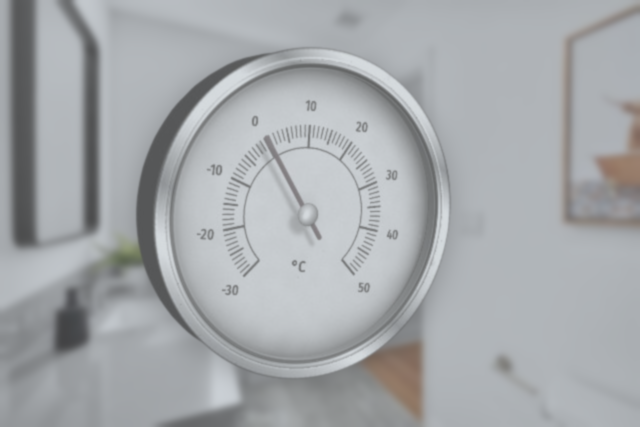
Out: 0°C
